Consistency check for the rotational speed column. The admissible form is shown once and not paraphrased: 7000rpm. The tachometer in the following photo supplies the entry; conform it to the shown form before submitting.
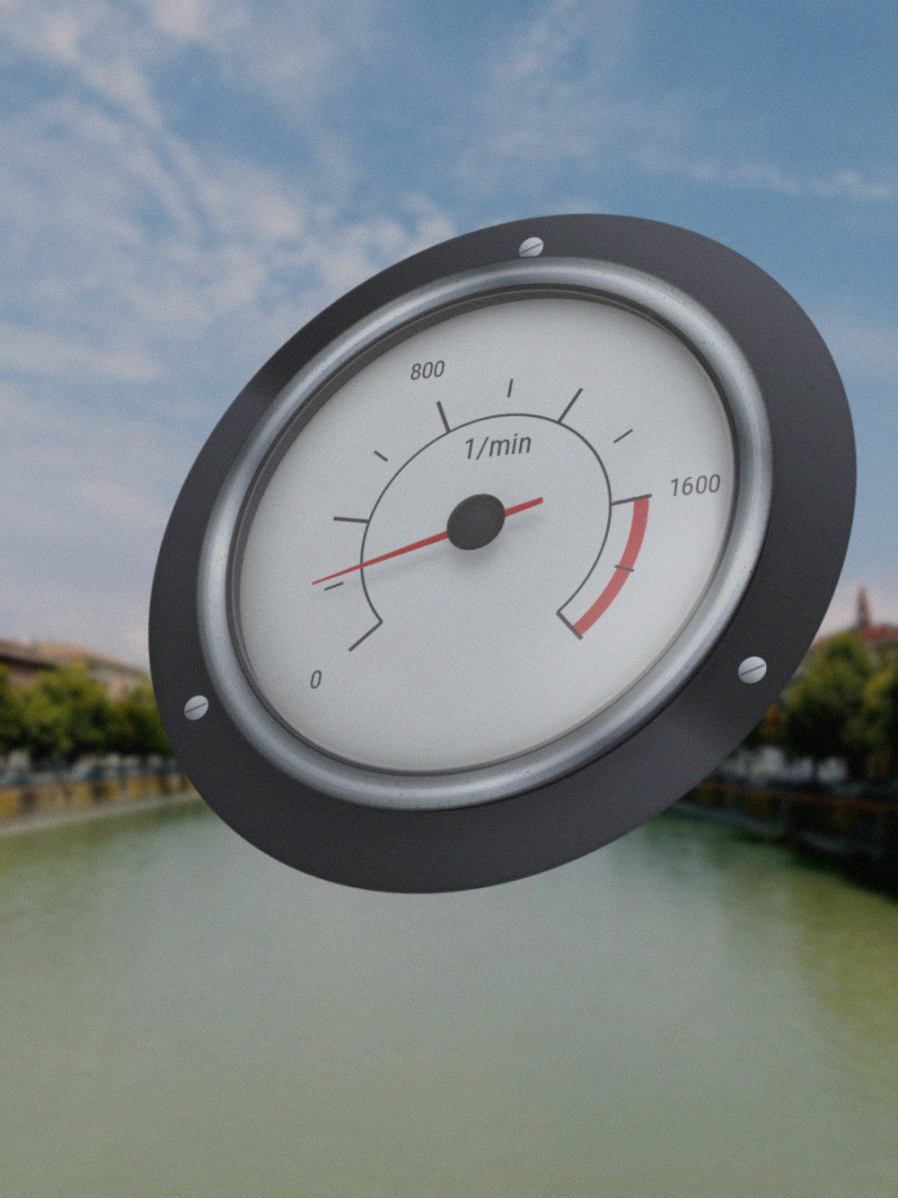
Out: 200rpm
